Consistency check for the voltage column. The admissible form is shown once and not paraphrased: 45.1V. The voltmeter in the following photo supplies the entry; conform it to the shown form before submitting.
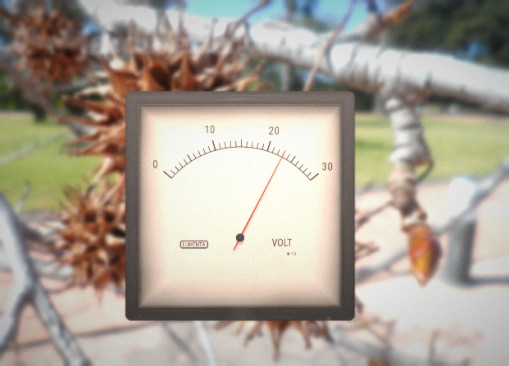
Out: 23V
